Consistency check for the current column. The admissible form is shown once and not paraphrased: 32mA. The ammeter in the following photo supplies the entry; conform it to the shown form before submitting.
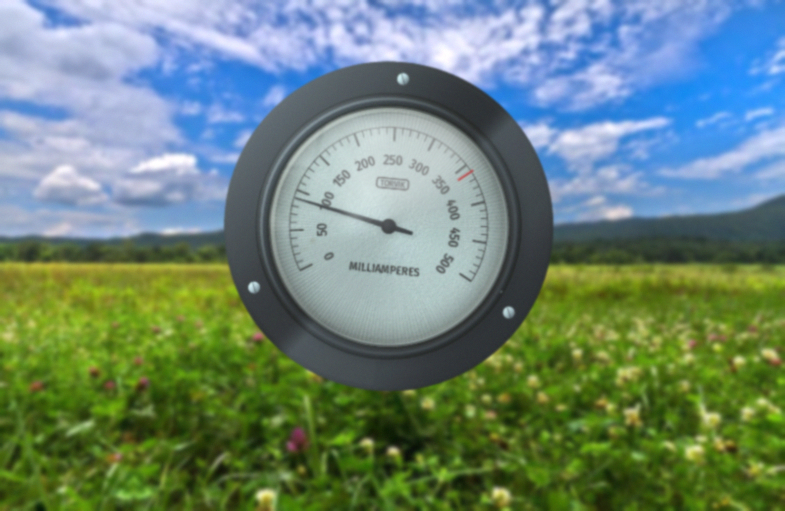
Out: 90mA
